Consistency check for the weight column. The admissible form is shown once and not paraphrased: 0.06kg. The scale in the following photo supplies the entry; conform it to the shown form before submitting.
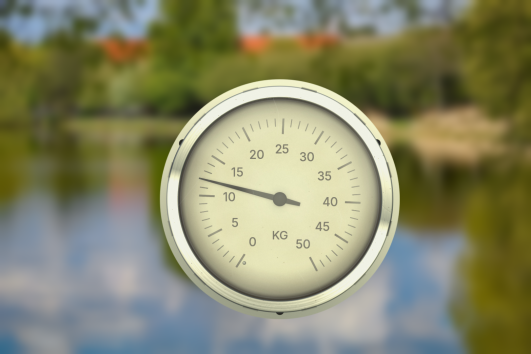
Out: 12kg
